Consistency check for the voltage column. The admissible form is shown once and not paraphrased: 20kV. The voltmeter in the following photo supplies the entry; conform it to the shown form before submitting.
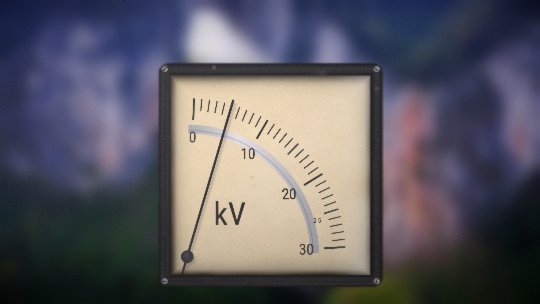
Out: 5kV
